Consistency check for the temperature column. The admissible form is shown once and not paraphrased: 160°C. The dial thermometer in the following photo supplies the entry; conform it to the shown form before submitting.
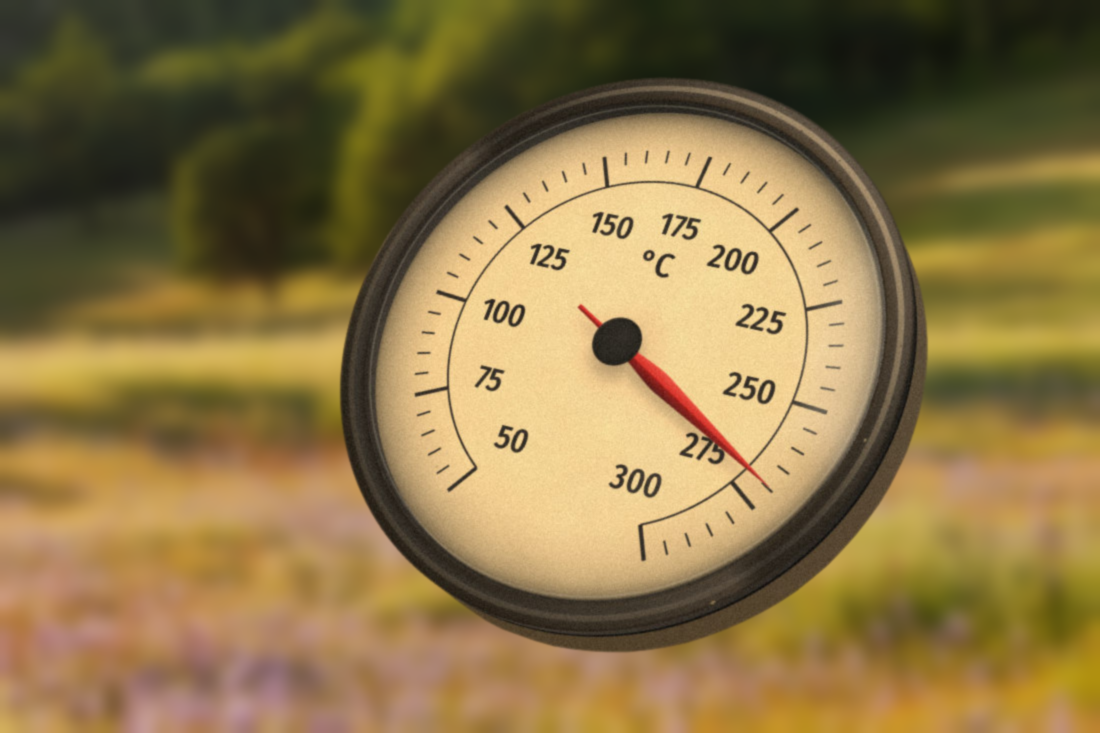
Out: 270°C
